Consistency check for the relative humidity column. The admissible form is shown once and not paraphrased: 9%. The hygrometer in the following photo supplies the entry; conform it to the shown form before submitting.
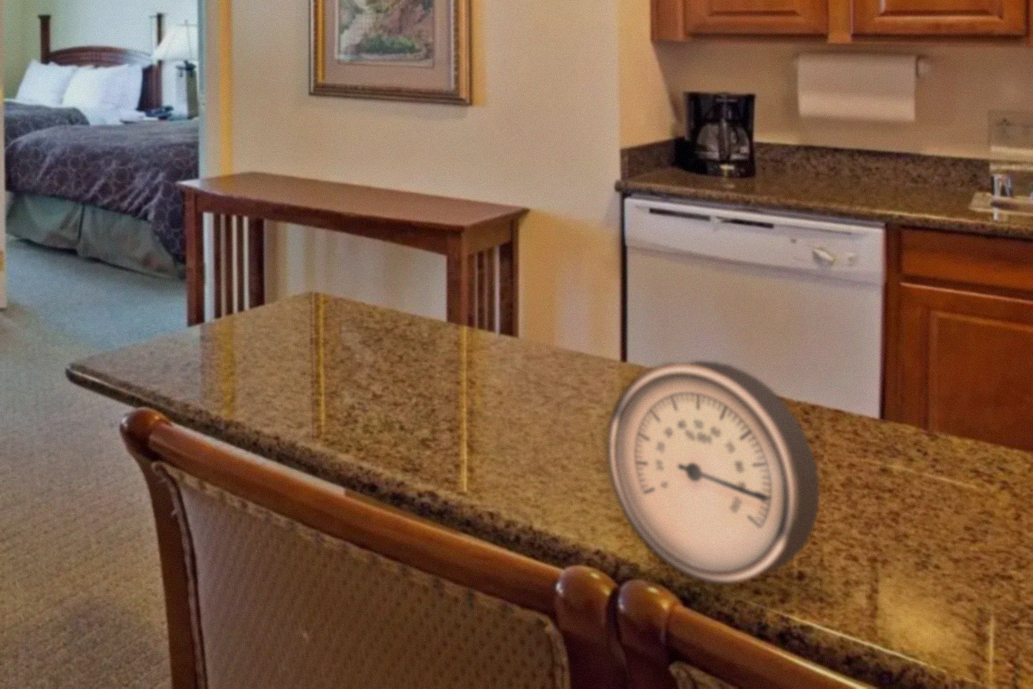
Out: 90%
